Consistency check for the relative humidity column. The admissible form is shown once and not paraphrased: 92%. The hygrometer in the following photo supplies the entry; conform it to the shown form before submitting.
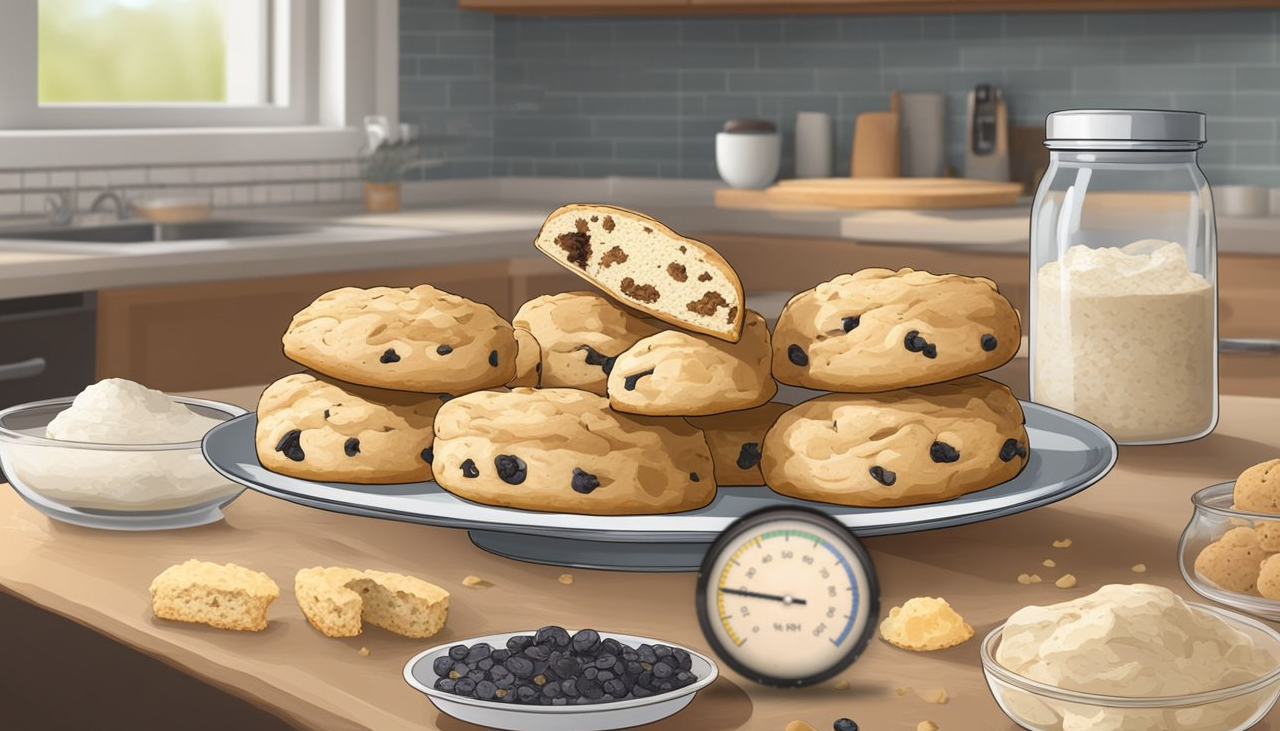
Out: 20%
